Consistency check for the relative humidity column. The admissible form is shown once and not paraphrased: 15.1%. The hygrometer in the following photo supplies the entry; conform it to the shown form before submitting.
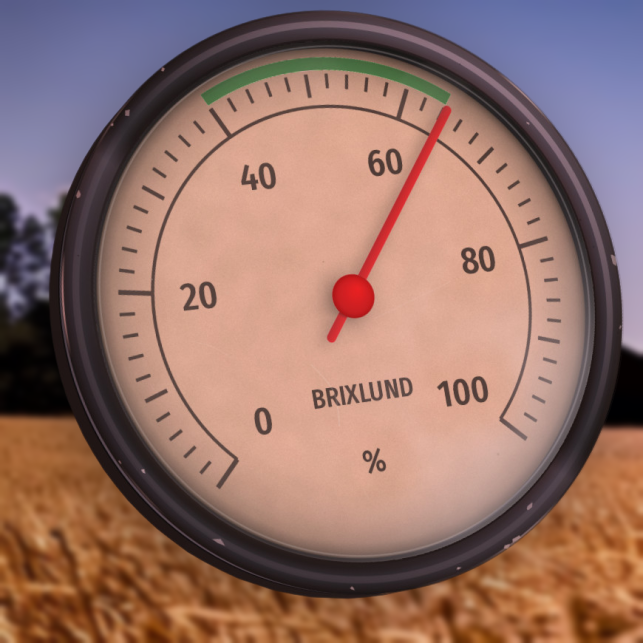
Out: 64%
